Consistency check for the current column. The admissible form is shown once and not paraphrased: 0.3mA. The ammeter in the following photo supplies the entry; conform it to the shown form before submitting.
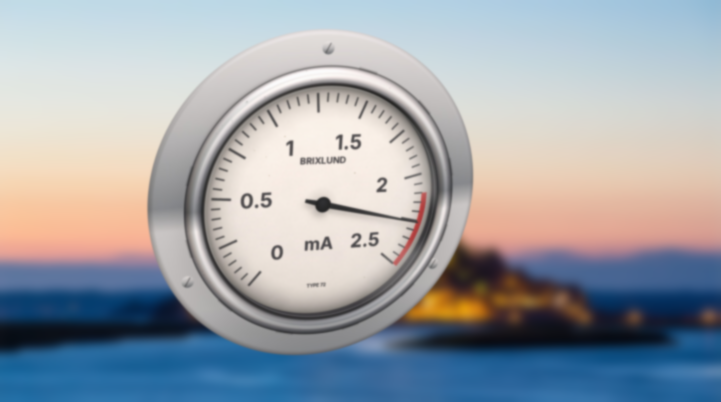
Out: 2.25mA
